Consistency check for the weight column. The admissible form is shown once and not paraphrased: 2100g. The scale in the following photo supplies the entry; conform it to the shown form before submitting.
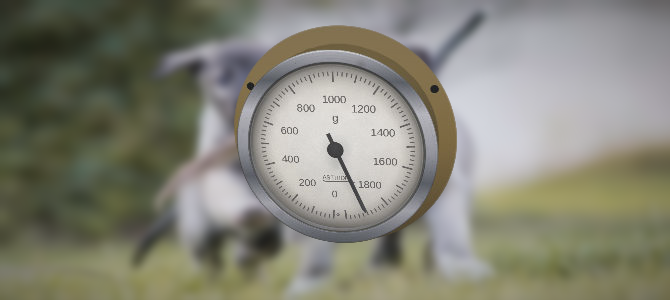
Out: 1900g
